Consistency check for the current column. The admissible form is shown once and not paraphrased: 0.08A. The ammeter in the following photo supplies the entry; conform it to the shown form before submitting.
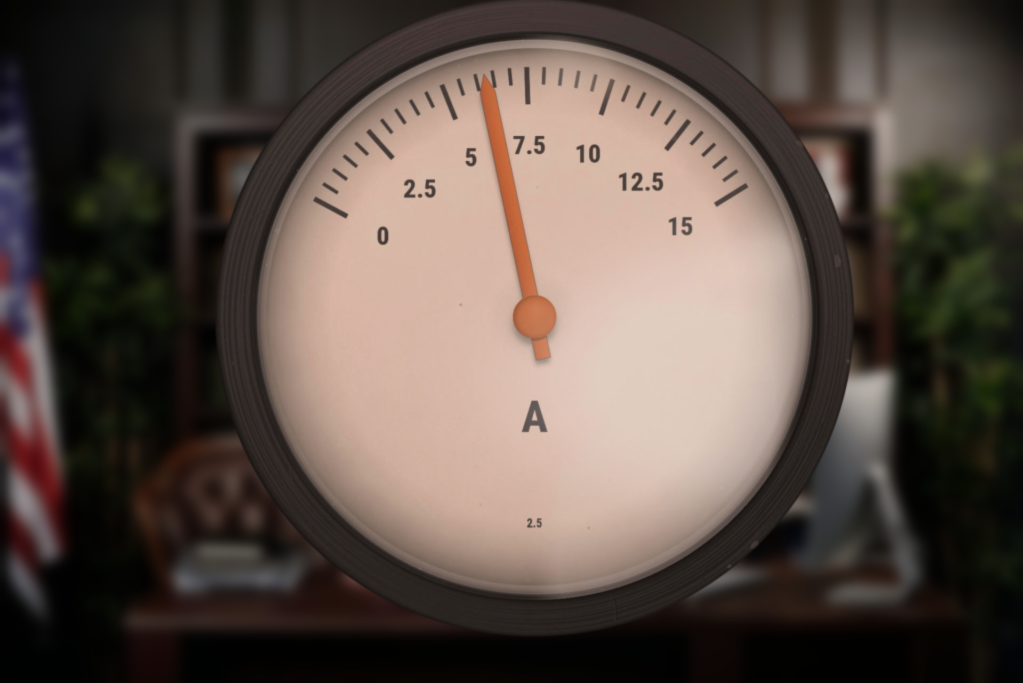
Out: 6.25A
